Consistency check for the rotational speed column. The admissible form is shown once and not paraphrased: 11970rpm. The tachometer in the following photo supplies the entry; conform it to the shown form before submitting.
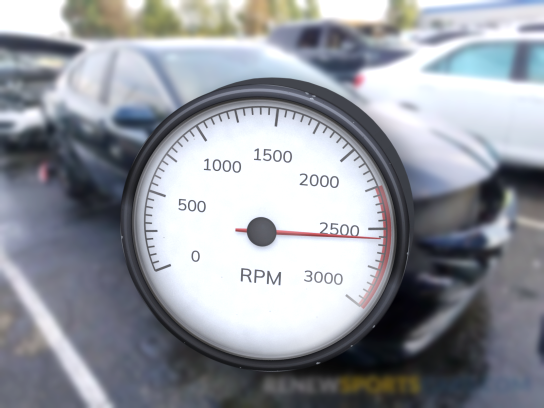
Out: 2550rpm
